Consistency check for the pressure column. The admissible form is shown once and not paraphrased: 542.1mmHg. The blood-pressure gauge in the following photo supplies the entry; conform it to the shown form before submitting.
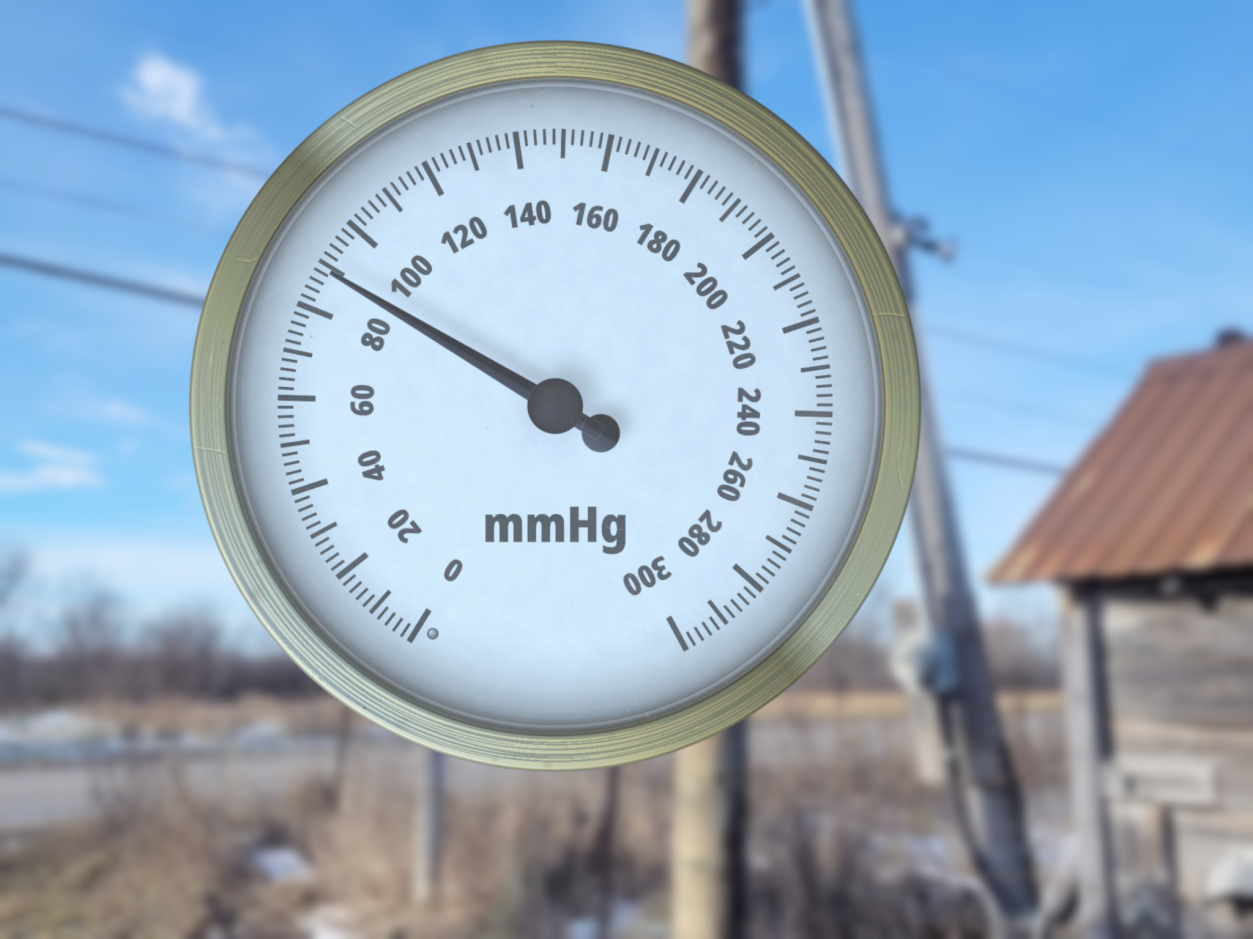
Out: 89mmHg
